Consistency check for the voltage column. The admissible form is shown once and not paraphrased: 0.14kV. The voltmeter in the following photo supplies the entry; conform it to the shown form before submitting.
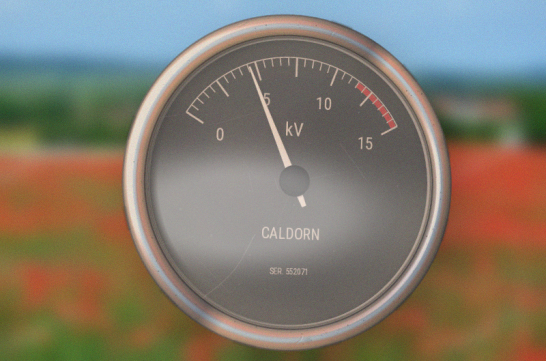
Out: 4.5kV
